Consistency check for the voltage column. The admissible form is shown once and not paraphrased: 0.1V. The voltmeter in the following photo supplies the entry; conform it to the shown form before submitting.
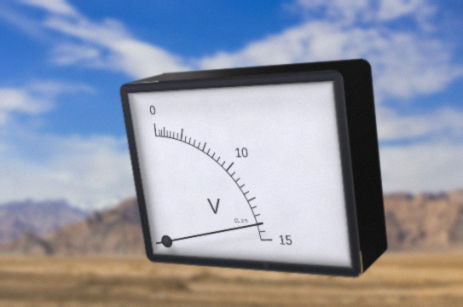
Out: 14V
